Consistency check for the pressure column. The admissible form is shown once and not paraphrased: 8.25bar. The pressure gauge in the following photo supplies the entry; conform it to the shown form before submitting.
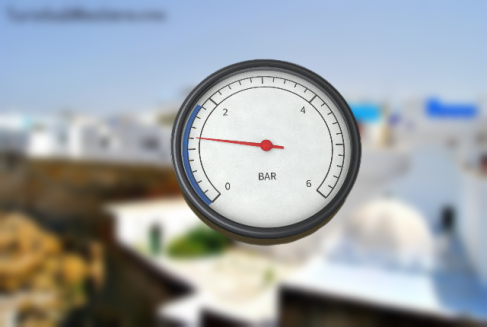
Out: 1.2bar
